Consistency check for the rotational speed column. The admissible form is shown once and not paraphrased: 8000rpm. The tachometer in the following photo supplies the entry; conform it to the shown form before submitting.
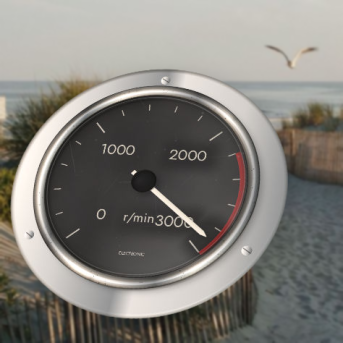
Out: 2900rpm
